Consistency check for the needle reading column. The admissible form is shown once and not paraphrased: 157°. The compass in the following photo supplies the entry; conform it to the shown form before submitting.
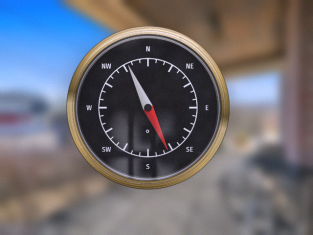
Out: 155°
